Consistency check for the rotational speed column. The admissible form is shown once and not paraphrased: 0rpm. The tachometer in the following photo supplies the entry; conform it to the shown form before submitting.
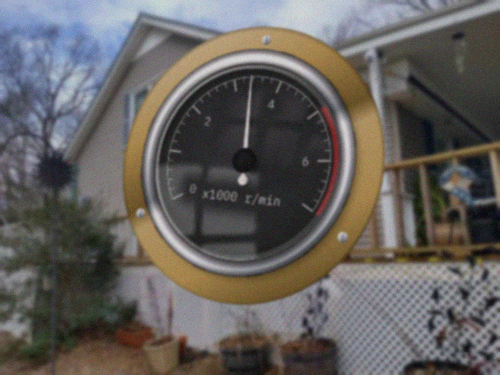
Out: 3400rpm
